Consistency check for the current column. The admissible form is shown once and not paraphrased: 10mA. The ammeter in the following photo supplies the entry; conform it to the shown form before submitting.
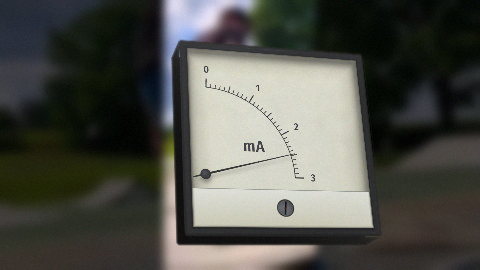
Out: 2.5mA
